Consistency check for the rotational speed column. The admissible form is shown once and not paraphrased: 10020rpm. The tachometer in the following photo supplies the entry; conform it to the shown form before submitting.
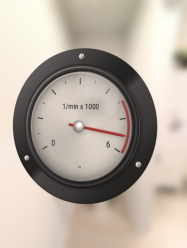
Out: 5500rpm
